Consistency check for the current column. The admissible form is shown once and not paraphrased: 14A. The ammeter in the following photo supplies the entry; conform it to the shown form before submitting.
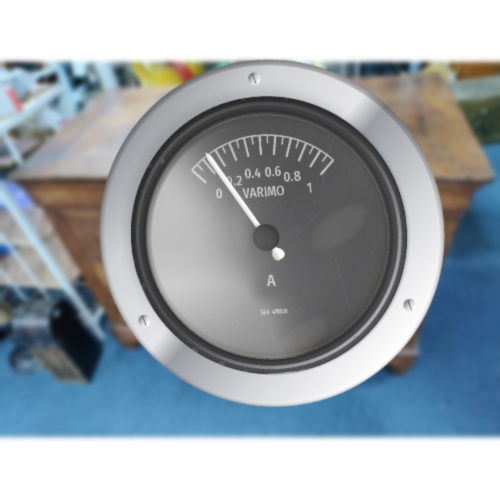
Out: 0.15A
